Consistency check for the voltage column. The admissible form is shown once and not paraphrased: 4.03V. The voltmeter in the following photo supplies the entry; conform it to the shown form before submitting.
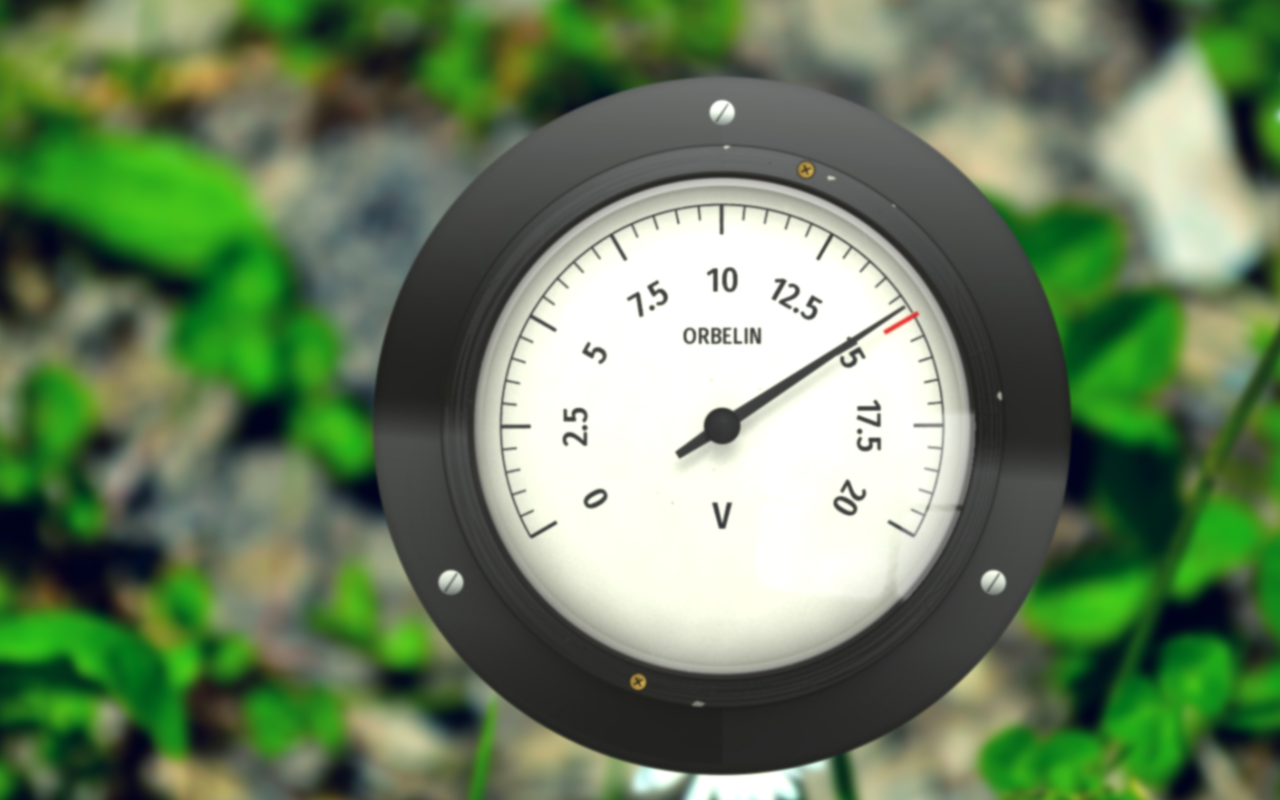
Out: 14.75V
